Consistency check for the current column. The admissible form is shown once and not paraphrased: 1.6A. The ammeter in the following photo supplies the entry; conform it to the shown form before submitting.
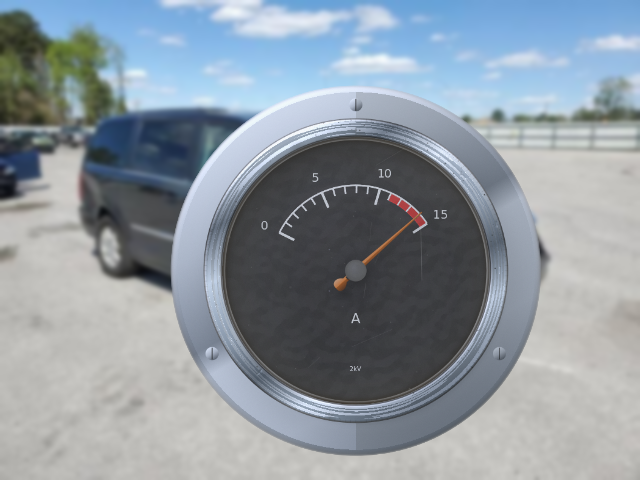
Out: 14A
